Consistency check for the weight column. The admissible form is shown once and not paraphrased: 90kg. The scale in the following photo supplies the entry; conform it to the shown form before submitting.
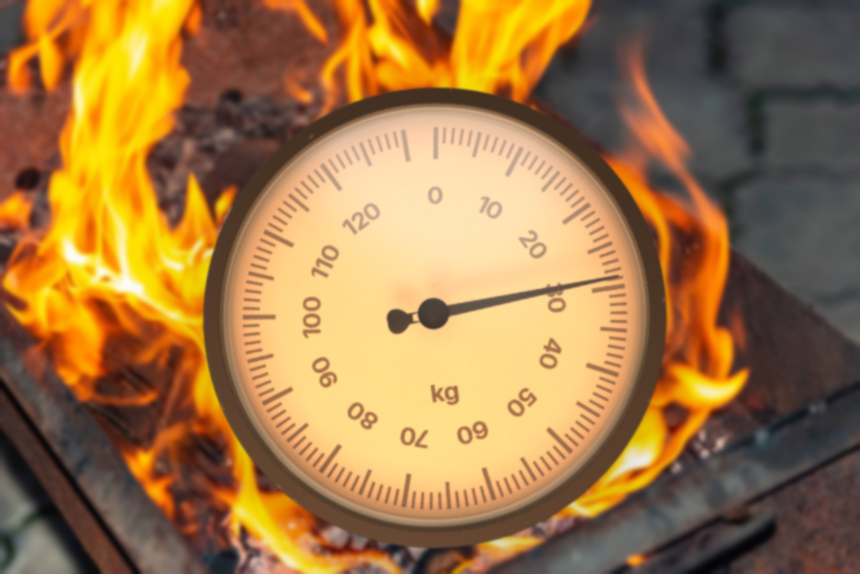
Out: 29kg
